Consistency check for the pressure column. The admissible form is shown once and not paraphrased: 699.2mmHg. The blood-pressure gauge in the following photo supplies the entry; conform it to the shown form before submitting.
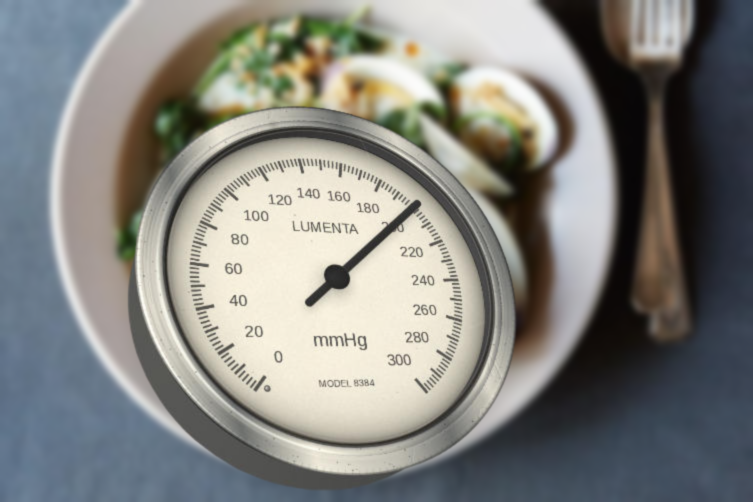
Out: 200mmHg
